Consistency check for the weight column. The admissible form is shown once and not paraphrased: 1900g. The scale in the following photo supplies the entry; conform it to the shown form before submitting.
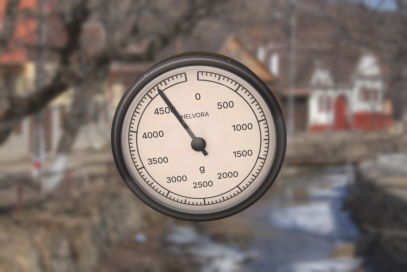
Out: 4650g
